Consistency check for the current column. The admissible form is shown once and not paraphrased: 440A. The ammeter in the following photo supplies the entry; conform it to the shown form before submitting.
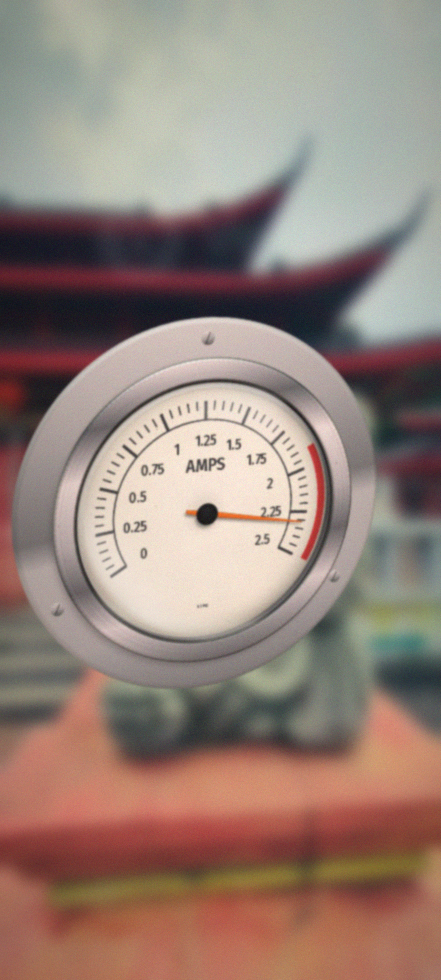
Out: 2.3A
